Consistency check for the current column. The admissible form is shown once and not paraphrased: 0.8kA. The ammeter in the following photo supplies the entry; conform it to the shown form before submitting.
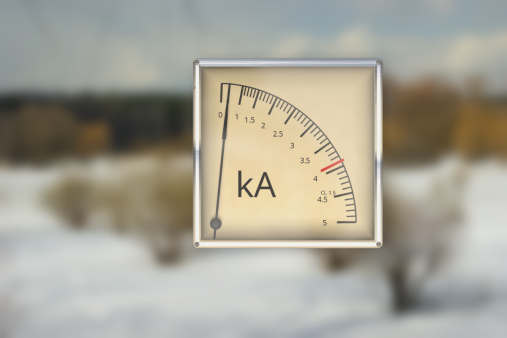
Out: 0.5kA
